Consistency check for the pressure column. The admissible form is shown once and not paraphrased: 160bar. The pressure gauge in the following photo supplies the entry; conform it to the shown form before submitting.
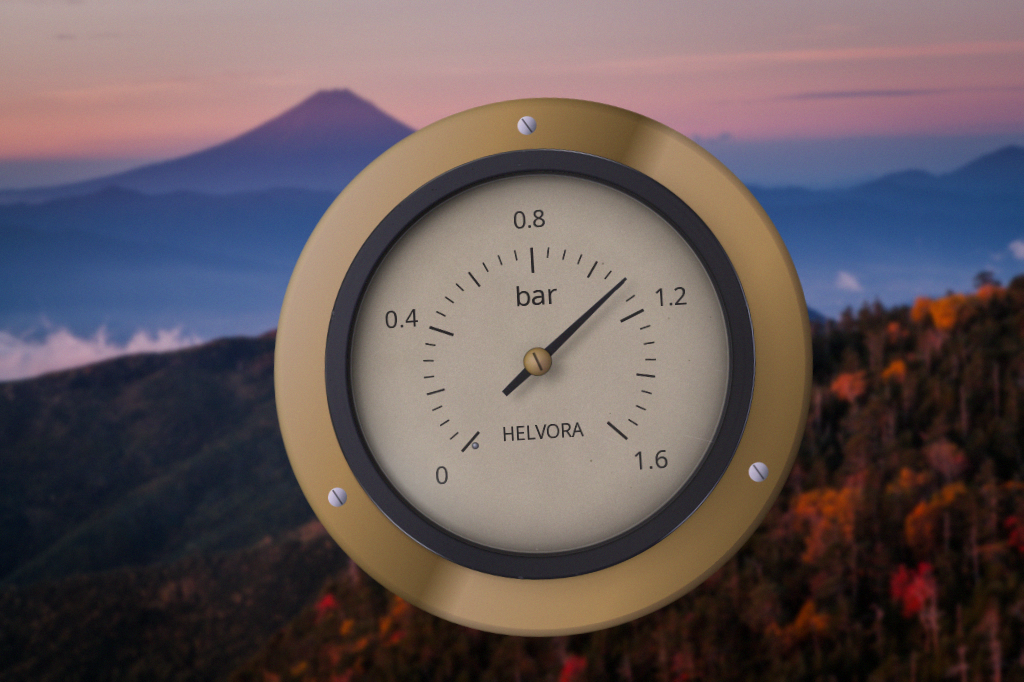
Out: 1.1bar
